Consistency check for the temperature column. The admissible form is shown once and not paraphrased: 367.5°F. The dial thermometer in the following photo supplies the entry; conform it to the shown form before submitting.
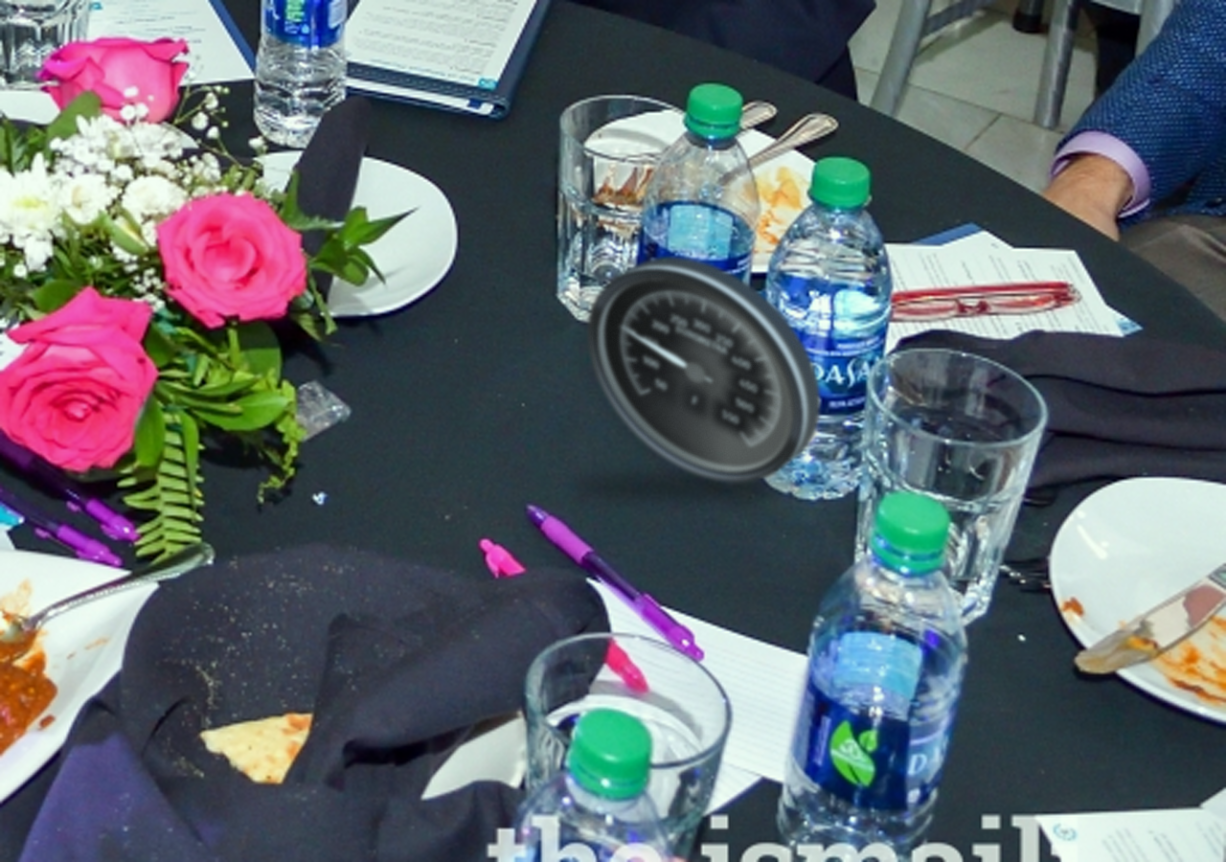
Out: 150°F
